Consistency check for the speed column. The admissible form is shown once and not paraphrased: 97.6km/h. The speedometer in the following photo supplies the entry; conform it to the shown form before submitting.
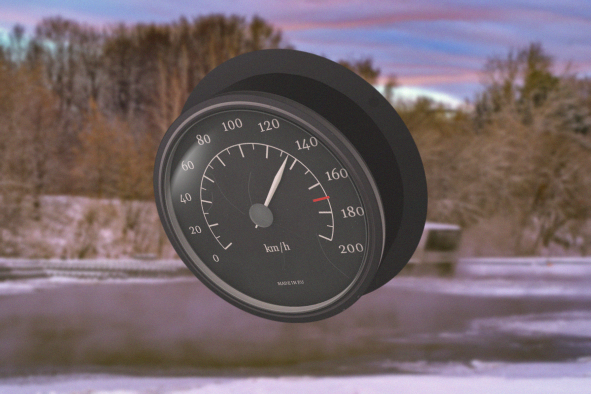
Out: 135km/h
